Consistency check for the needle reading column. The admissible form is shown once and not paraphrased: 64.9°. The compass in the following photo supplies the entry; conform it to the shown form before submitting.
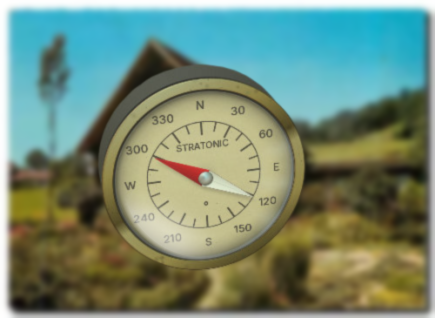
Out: 300°
